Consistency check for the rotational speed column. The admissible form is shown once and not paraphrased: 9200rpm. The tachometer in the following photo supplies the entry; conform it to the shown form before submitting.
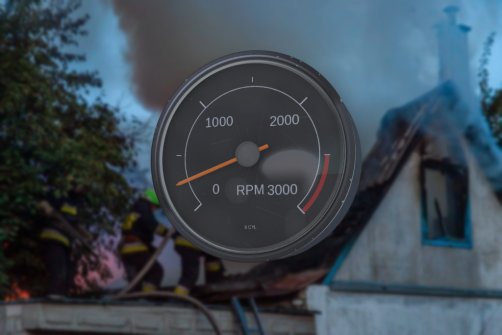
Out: 250rpm
